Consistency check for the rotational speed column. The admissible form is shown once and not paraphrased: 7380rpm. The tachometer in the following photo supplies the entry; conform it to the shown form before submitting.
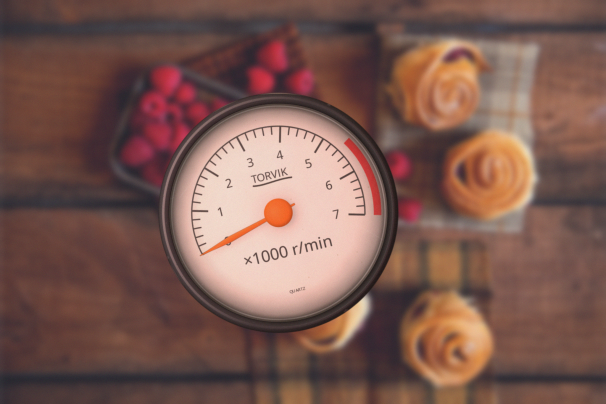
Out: 0rpm
